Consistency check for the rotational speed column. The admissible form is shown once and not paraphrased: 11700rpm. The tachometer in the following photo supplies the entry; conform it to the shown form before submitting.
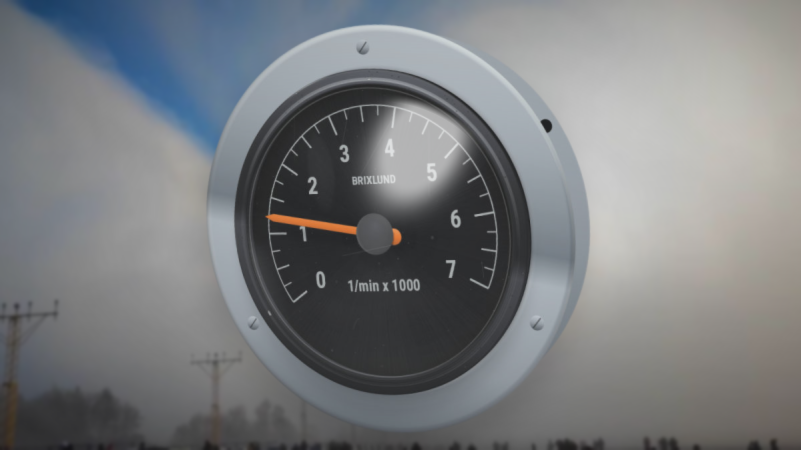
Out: 1250rpm
